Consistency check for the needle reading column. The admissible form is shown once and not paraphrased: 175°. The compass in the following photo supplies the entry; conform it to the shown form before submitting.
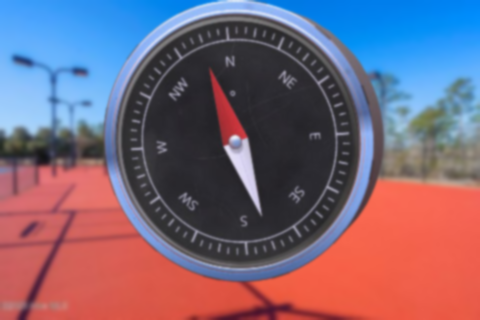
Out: 345°
